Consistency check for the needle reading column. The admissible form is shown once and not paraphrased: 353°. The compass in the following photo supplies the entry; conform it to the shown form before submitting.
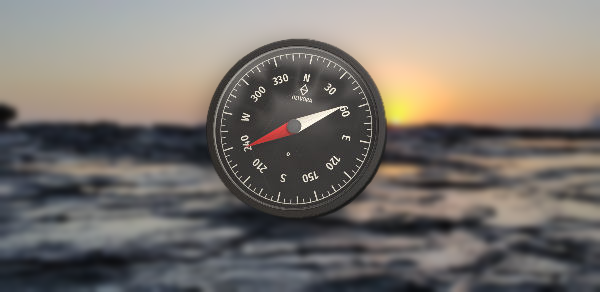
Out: 235°
